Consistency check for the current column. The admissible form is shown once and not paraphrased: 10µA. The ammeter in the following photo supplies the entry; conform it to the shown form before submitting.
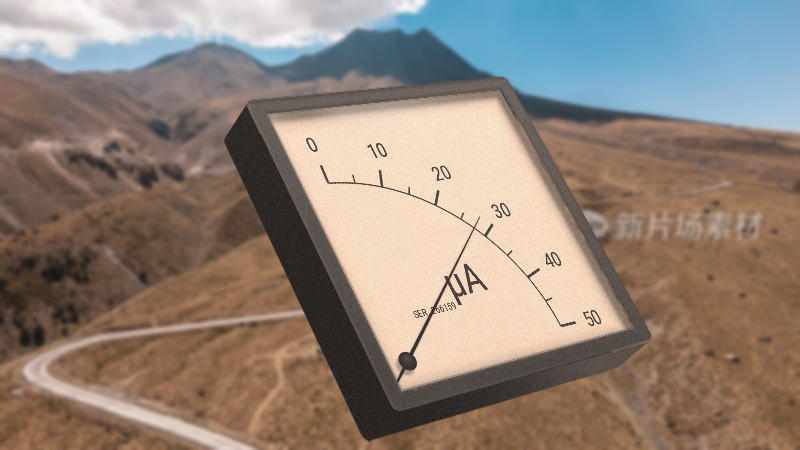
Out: 27.5µA
